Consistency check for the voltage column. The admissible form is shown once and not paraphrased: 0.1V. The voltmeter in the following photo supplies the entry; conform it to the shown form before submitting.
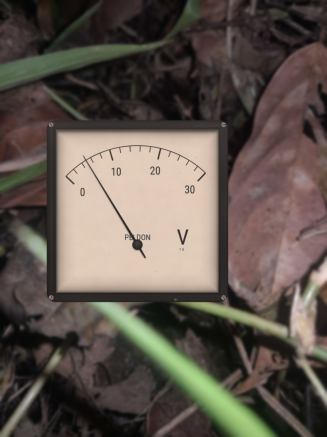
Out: 5V
